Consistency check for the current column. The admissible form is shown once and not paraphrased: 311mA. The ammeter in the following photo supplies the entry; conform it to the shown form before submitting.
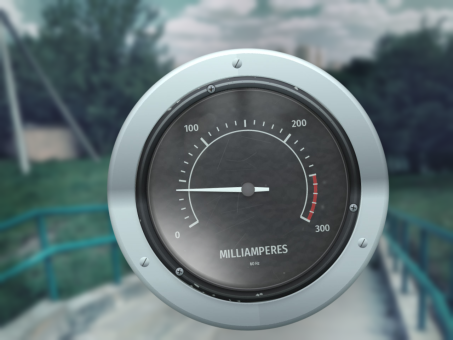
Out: 40mA
